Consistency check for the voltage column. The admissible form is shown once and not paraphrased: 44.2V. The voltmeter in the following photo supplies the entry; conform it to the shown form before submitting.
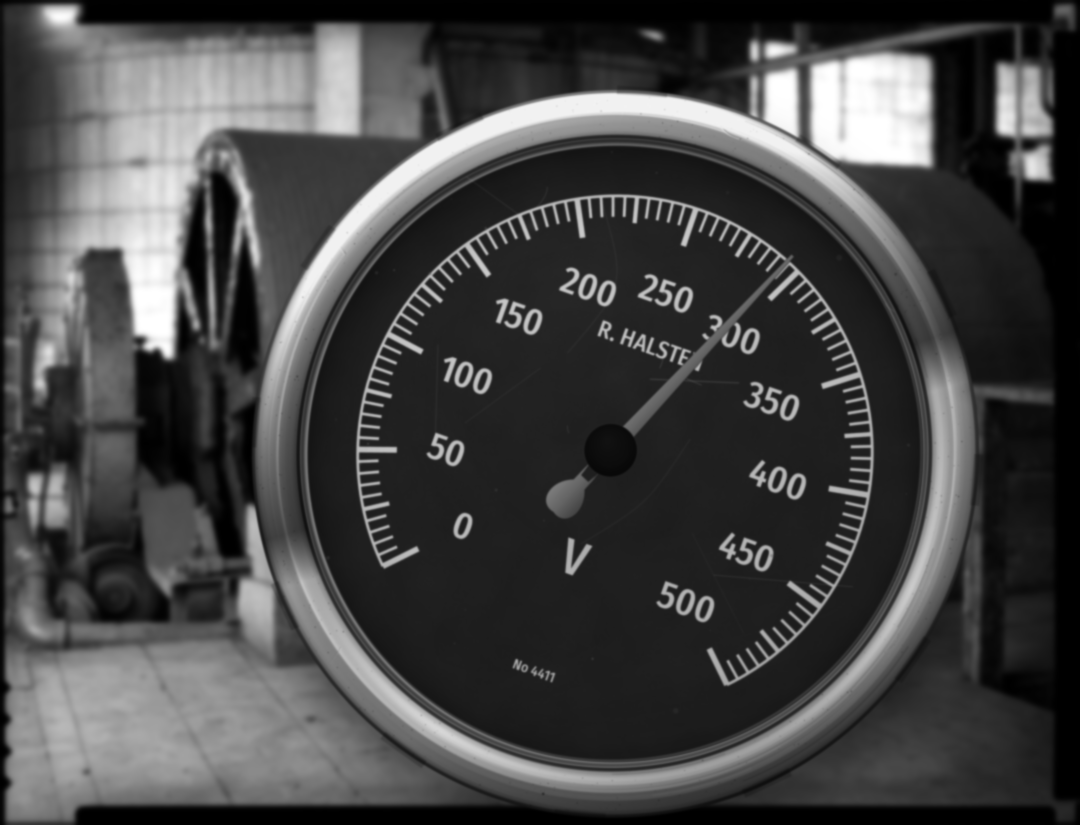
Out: 295V
